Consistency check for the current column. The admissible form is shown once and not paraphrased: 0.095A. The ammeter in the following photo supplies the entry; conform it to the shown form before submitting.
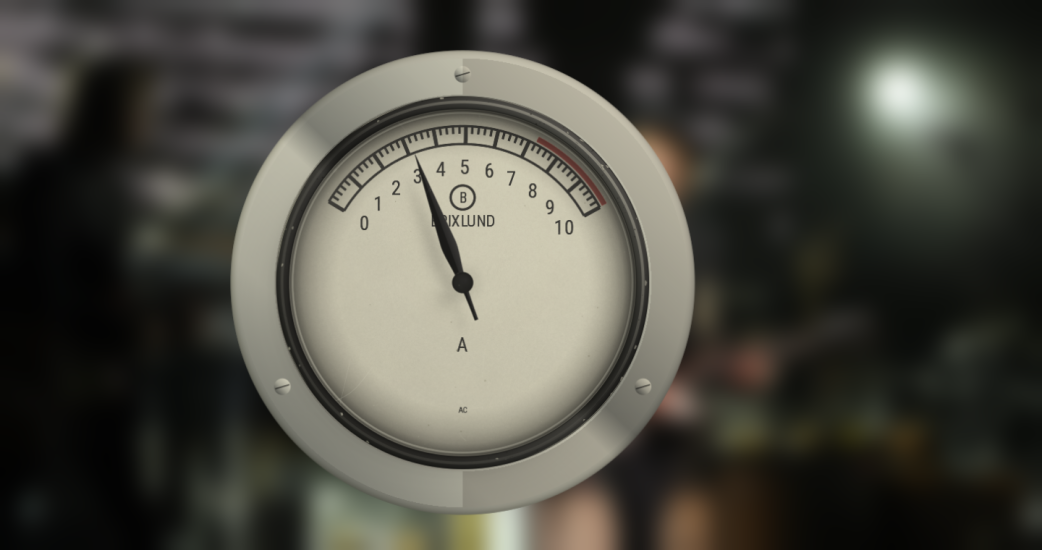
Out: 3.2A
